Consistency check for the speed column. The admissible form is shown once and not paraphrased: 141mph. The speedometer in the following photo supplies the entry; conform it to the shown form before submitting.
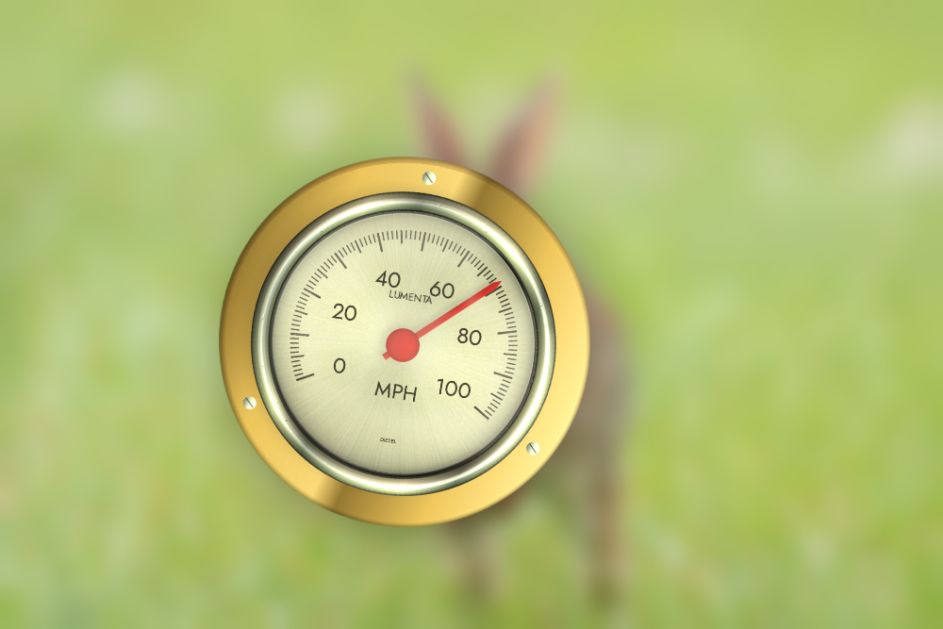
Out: 69mph
